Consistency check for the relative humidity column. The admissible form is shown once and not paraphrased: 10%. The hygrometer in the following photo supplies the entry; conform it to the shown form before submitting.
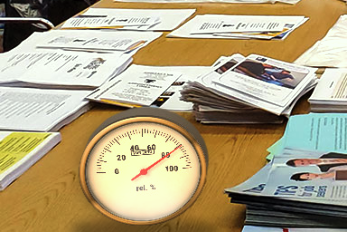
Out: 80%
